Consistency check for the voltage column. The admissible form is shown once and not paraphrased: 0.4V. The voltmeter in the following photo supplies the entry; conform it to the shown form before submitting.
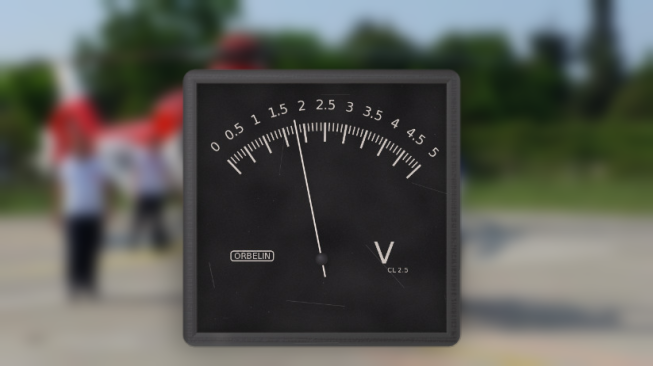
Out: 1.8V
